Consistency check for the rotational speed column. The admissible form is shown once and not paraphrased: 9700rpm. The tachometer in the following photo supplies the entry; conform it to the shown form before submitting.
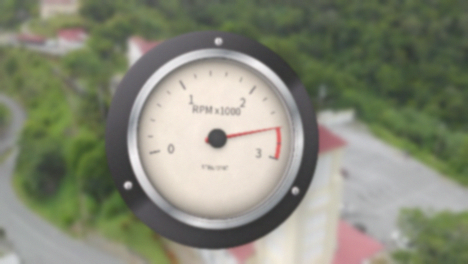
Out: 2600rpm
